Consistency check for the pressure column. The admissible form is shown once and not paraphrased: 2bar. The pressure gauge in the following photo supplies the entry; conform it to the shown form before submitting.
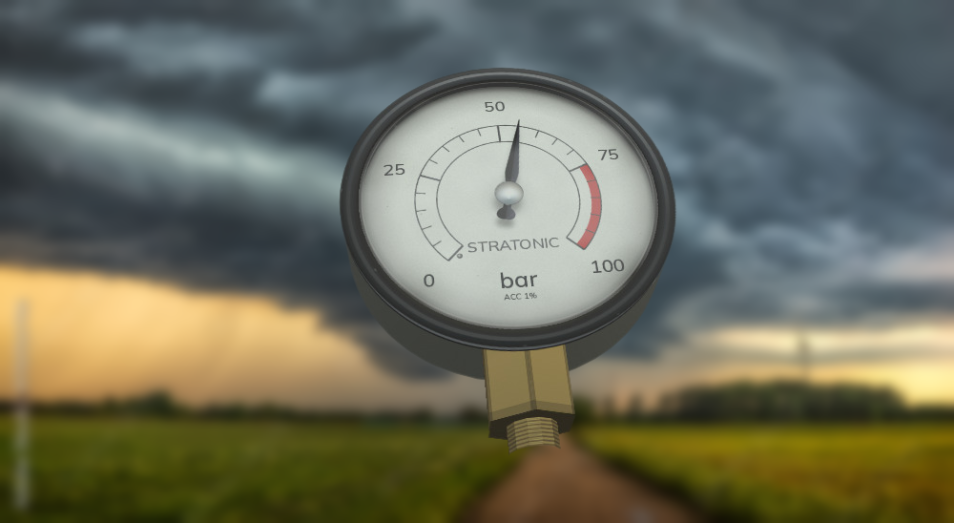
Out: 55bar
